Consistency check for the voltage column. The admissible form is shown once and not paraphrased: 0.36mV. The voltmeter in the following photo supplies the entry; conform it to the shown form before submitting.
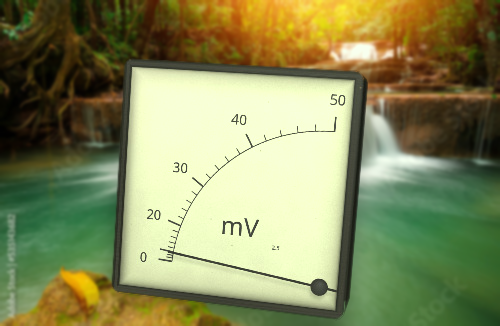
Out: 10mV
